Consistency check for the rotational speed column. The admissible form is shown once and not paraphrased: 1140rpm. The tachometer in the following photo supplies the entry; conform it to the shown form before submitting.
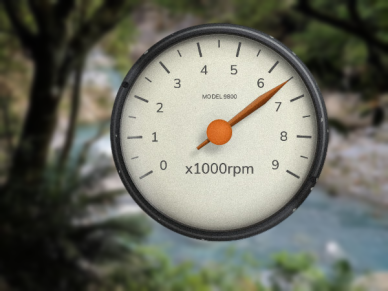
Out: 6500rpm
